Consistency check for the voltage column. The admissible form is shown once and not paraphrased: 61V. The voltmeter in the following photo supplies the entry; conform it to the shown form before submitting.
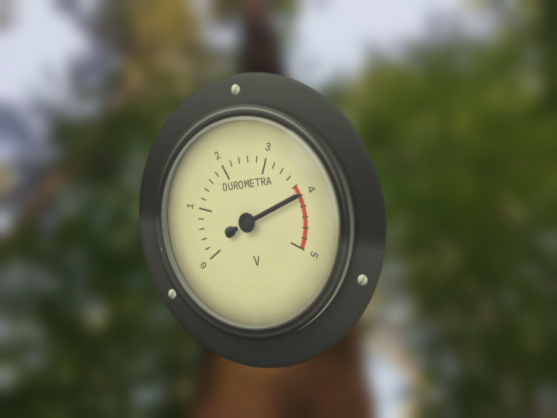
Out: 4V
